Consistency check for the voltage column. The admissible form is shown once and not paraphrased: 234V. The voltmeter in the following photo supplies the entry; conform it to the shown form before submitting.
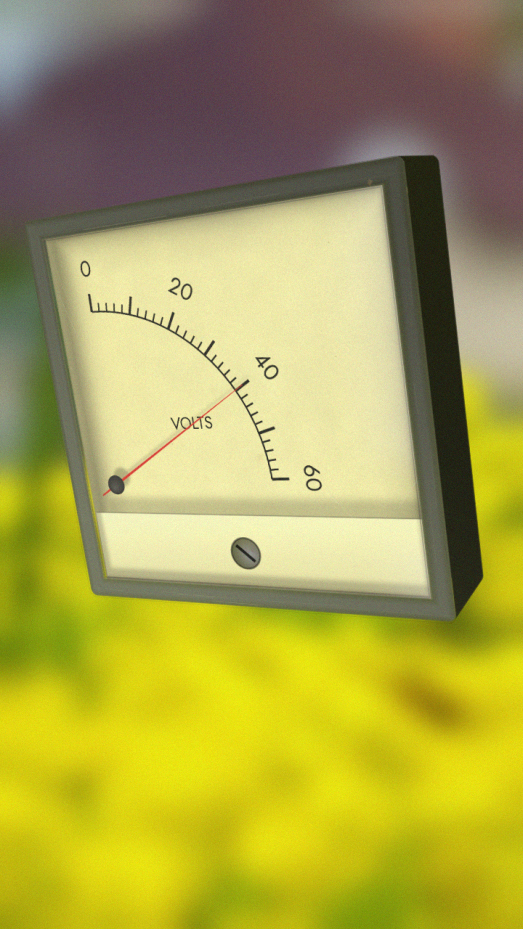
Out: 40V
